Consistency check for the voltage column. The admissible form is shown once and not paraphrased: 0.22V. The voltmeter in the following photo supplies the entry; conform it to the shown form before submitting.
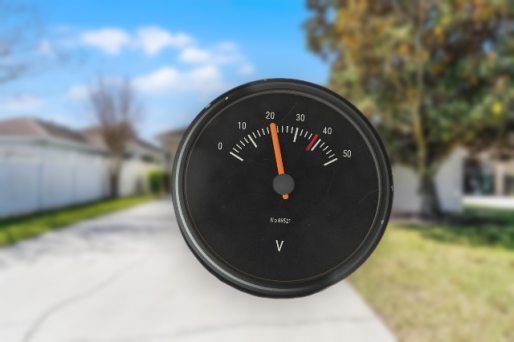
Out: 20V
